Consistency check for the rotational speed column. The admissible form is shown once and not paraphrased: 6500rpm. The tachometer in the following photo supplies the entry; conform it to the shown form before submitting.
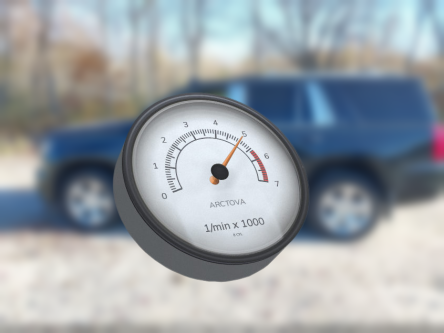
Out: 5000rpm
